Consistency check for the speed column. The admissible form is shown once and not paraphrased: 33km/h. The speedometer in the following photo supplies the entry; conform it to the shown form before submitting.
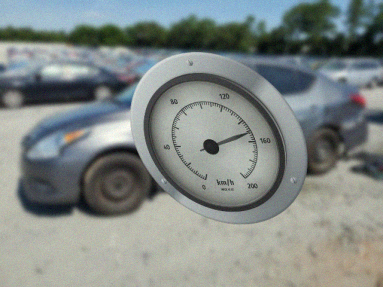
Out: 150km/h
